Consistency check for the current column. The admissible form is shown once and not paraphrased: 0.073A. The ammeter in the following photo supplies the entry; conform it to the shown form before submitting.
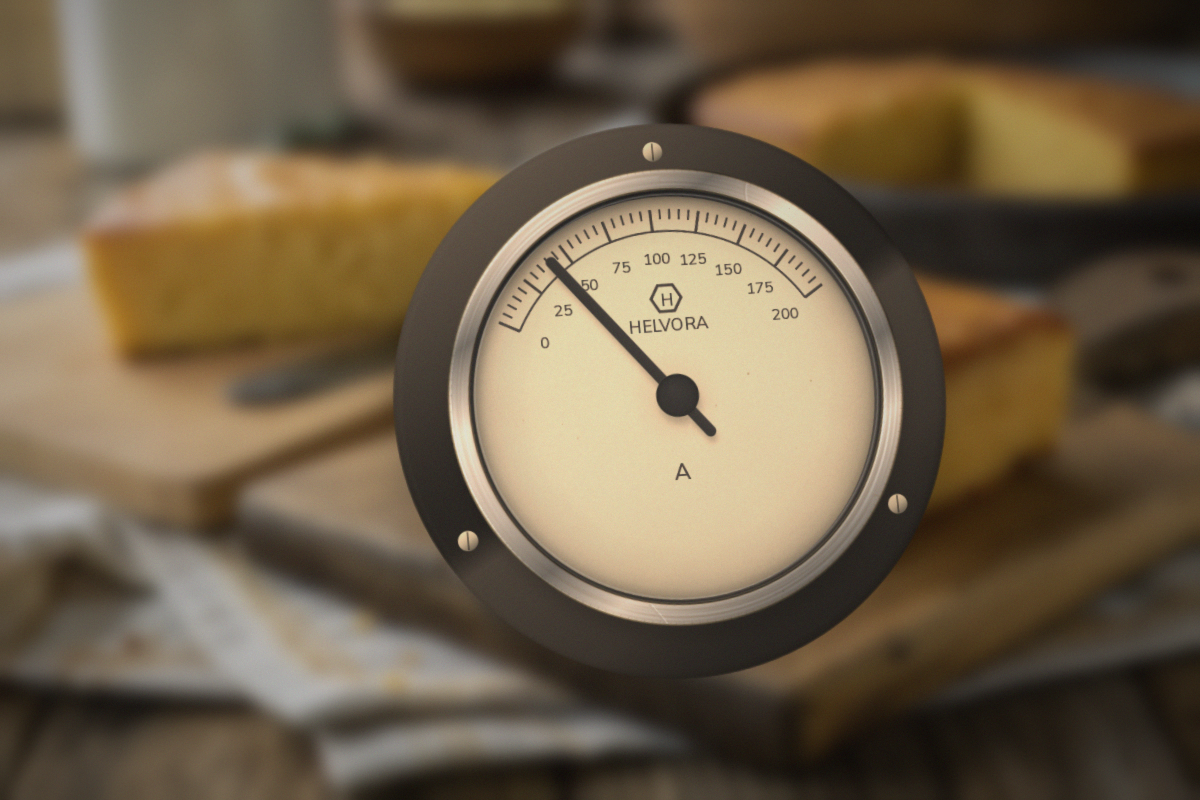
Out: 40A
